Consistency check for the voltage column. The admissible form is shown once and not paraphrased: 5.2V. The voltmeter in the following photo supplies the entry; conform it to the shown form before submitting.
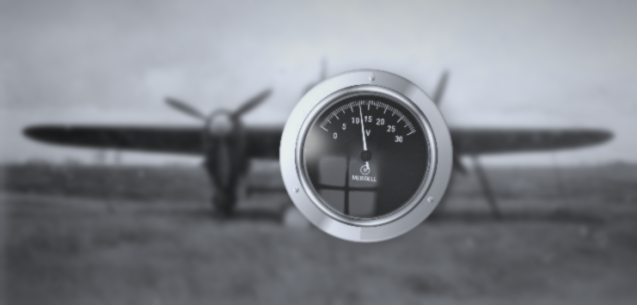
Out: 12.5V
